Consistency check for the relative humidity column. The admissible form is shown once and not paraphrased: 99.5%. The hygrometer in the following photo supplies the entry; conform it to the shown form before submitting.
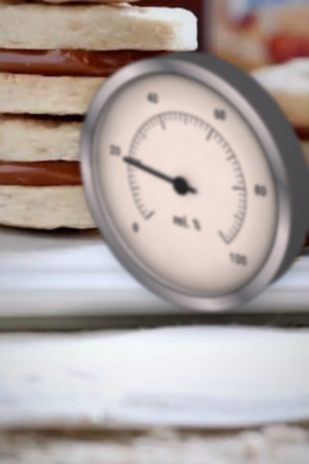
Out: 20%
